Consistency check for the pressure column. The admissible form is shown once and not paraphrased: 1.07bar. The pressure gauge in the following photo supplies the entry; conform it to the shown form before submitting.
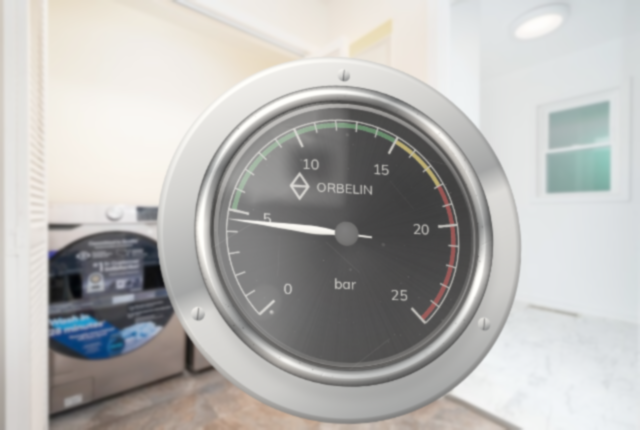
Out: 4.5bar
